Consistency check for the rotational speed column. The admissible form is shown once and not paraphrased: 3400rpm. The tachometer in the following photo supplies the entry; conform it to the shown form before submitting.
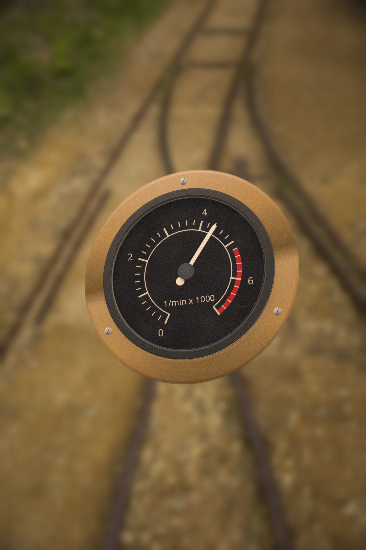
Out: 4400rpm
